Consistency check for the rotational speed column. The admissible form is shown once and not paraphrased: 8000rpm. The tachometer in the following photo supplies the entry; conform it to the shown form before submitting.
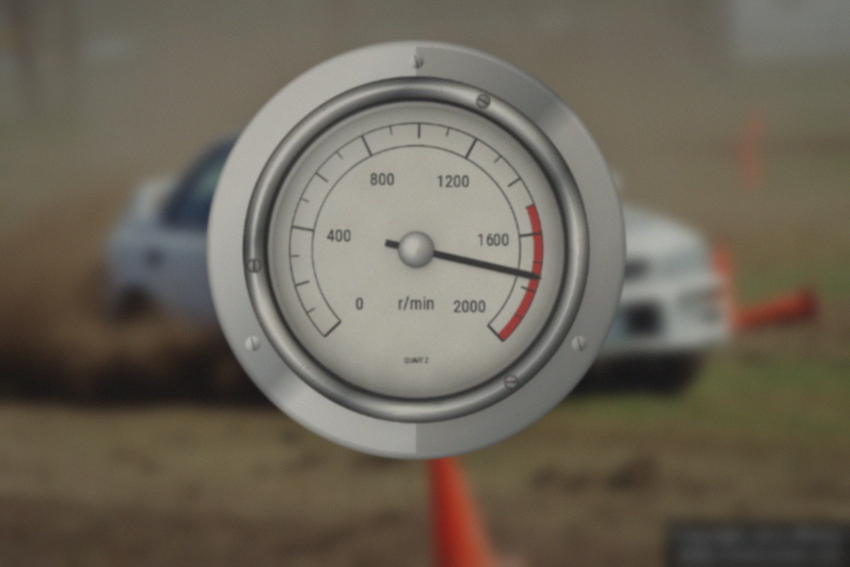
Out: 1750rpm
